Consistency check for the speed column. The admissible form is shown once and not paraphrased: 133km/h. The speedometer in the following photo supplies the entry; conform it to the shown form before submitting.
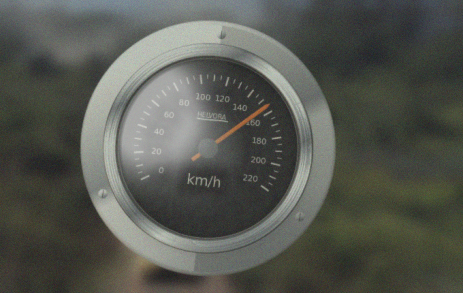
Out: 155km/h
